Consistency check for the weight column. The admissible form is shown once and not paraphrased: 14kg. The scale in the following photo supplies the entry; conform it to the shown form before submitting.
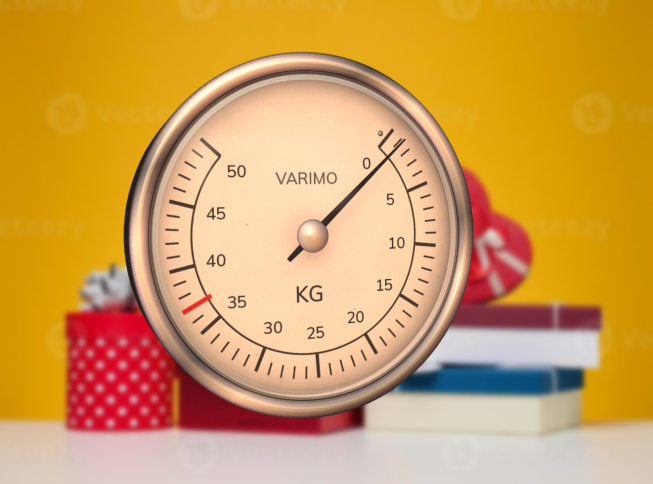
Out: 1kg
